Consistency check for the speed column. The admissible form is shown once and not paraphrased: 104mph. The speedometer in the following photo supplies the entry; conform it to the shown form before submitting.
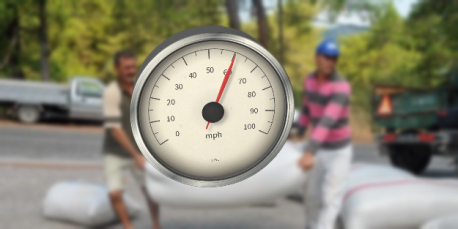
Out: 60mph
